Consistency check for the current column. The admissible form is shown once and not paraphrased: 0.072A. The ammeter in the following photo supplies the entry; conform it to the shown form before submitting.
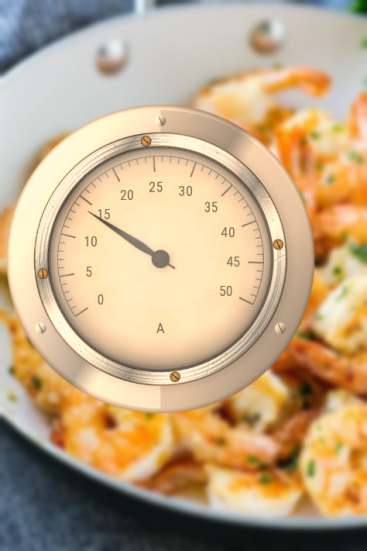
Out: 14A
